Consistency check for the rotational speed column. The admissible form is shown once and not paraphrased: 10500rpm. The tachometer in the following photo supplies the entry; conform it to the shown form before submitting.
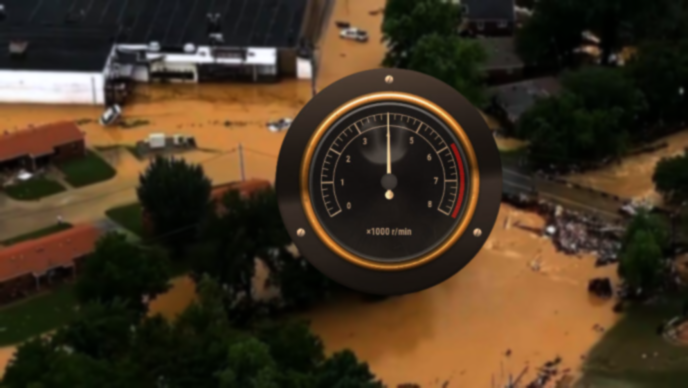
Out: 4000rpm
